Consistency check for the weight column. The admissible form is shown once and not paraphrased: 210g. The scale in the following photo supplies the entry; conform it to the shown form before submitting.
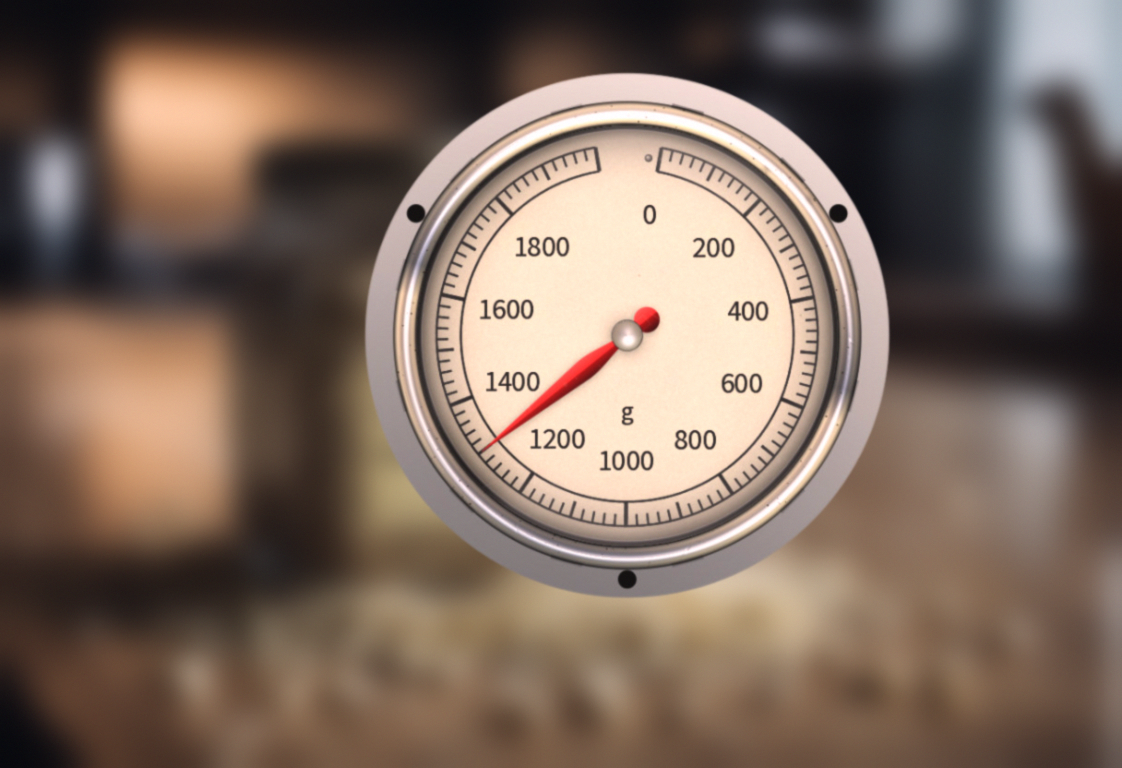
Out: 1300g
